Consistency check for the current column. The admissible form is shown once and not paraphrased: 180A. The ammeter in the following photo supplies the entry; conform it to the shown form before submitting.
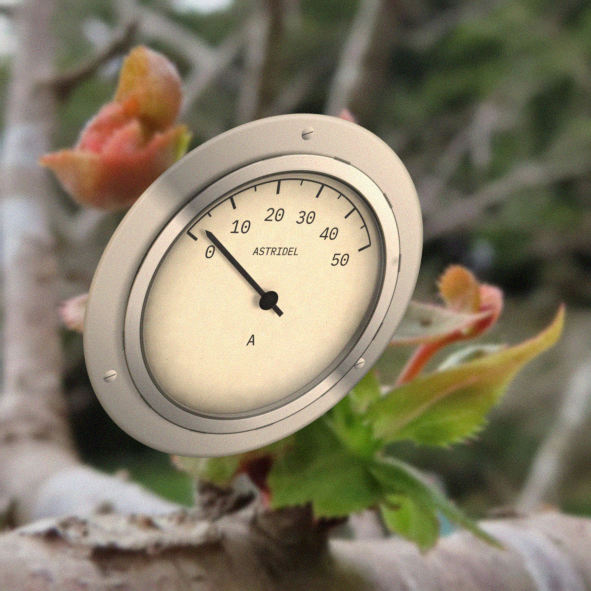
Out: 2.5A
